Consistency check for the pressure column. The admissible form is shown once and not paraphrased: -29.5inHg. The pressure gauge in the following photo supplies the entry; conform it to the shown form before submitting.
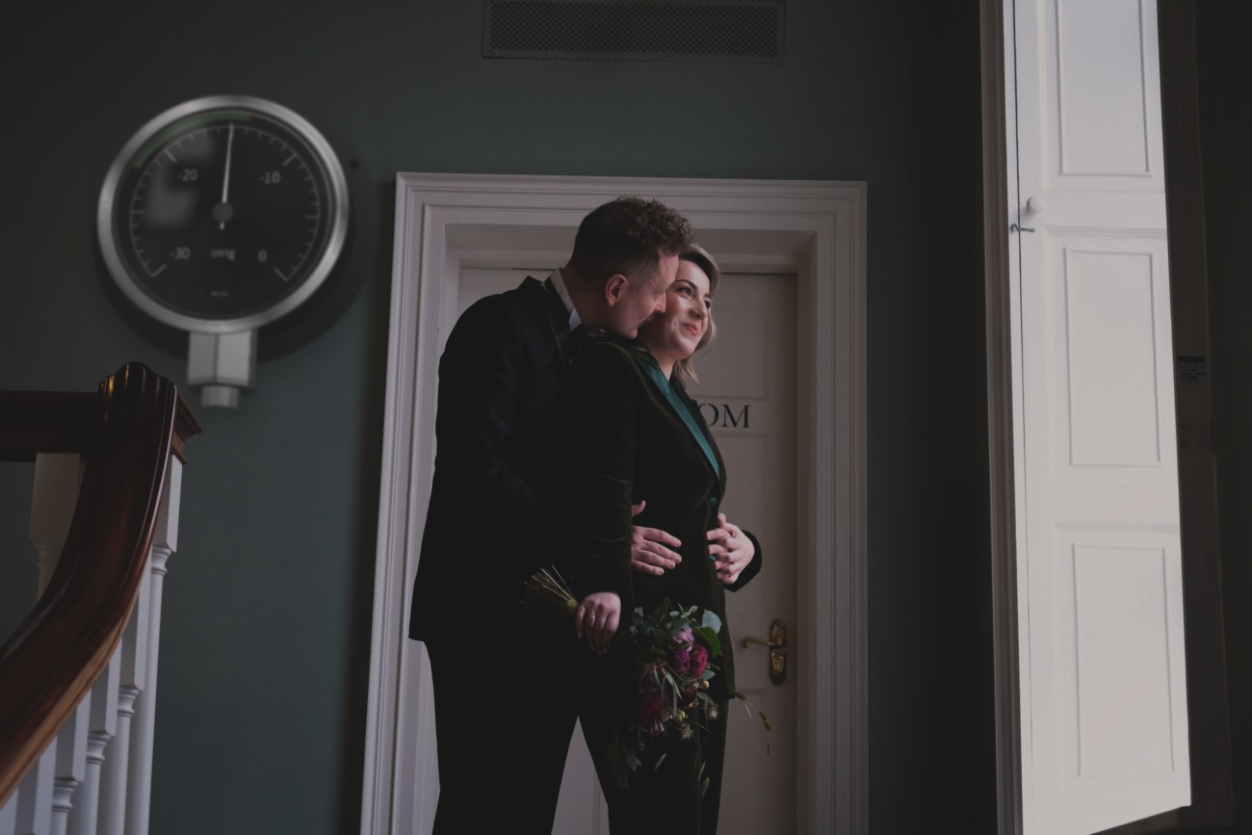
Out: -15inHg
